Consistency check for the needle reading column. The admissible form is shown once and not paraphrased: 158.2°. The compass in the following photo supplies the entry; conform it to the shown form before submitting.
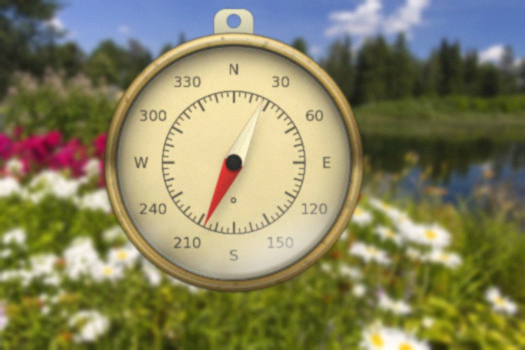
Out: 205°
